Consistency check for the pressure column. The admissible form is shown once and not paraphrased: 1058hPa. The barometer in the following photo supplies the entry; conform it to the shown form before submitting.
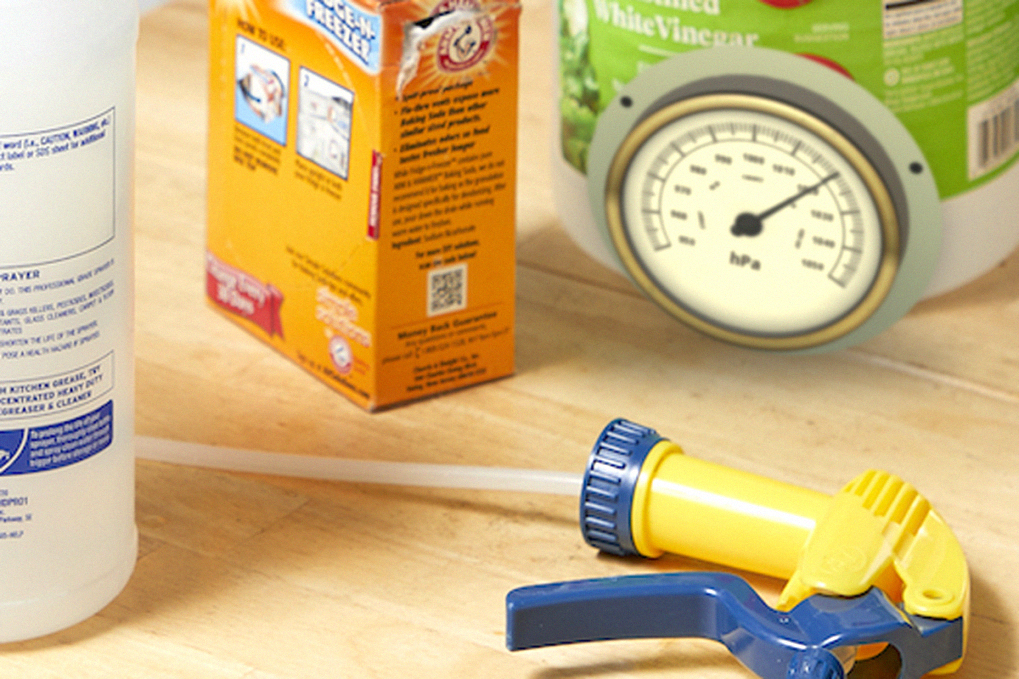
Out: 1020hPa
